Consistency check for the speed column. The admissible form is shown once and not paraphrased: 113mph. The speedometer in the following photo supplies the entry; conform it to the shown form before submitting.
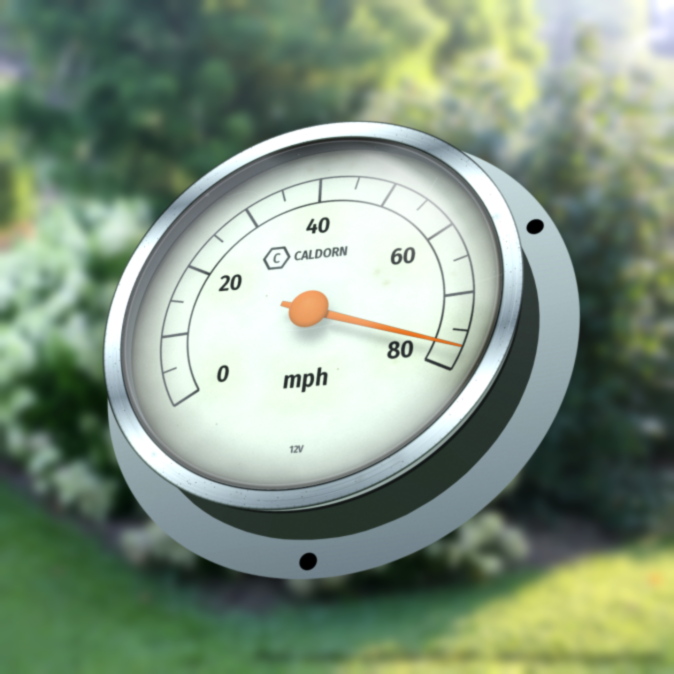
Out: 77.5mph
